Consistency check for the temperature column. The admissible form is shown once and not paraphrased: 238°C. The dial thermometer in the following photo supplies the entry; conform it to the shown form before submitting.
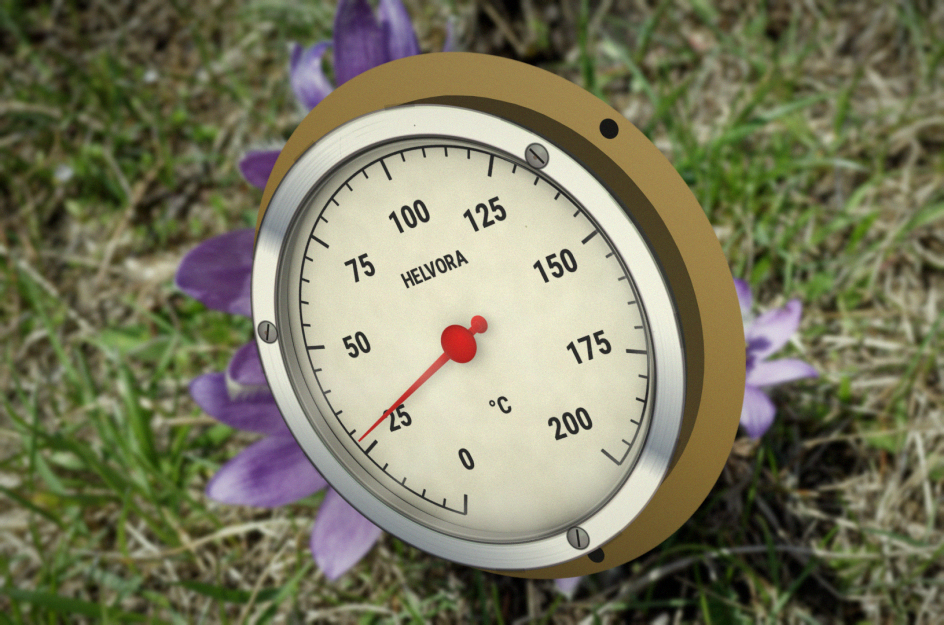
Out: 27.5°C
